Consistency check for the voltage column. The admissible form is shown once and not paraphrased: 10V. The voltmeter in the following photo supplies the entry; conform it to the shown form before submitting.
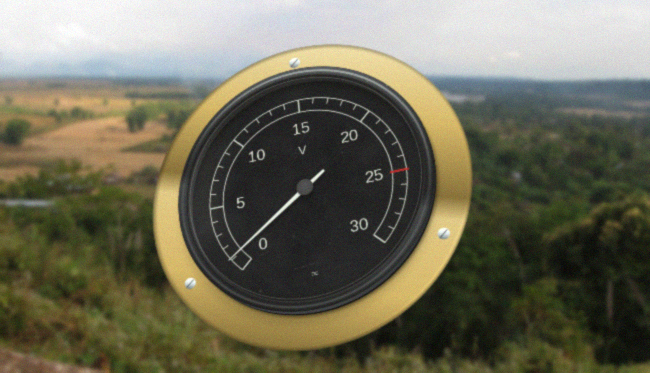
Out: 1V
